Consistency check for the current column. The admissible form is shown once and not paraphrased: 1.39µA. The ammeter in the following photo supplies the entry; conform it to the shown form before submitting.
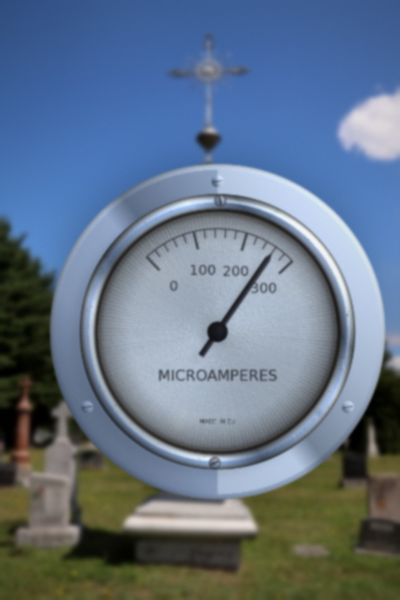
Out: 260µA
